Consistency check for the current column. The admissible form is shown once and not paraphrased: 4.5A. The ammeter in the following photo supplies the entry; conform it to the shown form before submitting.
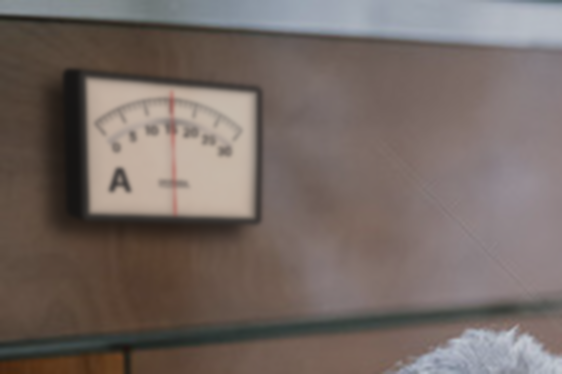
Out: 15A
